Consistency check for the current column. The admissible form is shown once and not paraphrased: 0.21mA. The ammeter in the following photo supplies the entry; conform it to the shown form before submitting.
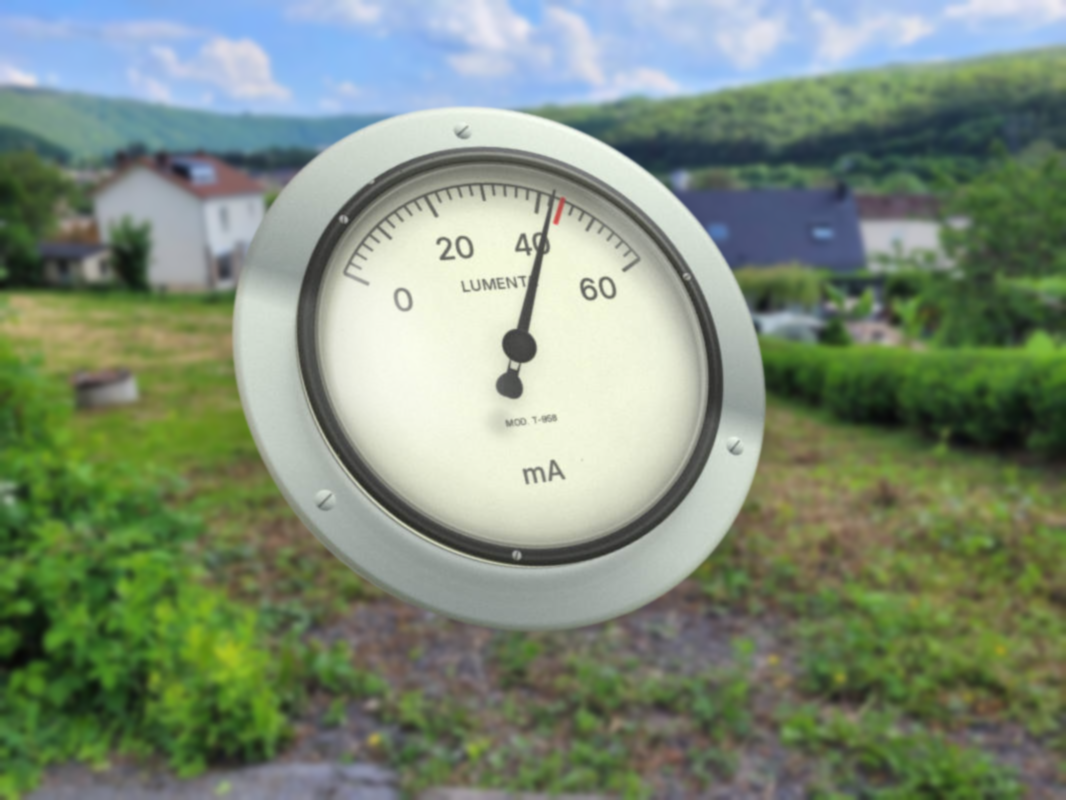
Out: 42mA
